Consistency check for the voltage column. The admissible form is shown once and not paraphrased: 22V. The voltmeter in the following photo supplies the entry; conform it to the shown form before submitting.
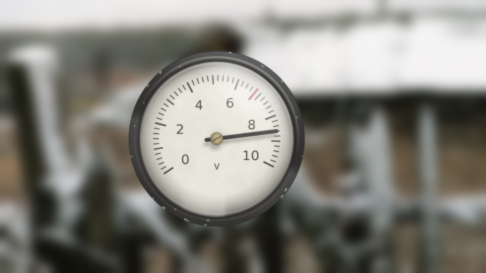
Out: 8.6V
